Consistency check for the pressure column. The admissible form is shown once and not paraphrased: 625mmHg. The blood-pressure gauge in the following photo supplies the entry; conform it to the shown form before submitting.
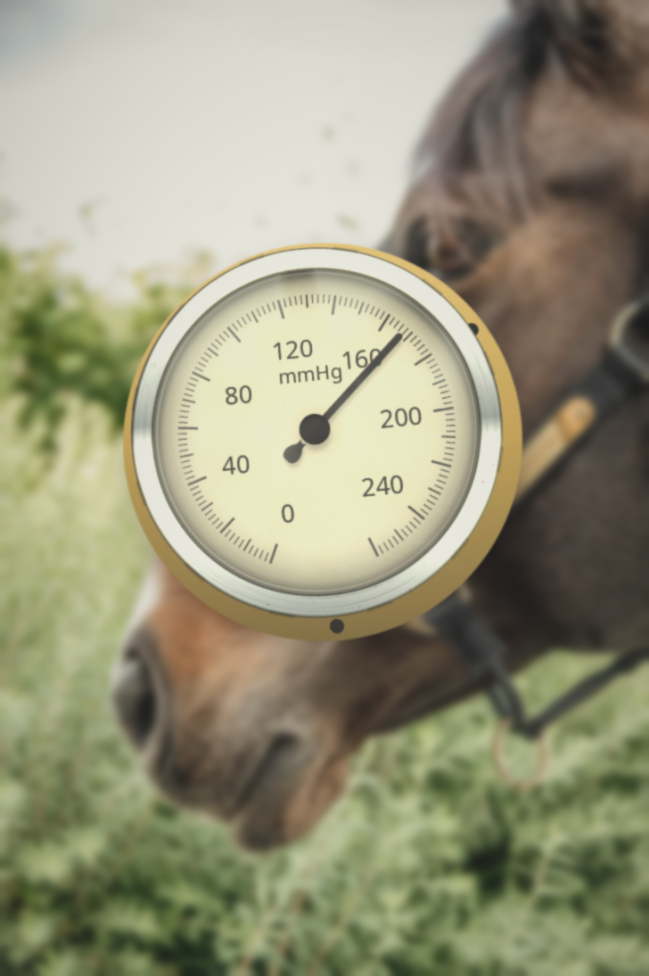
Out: 168mmHg
